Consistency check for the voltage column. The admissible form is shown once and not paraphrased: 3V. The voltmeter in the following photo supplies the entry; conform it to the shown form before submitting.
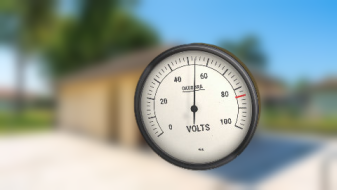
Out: 54V
